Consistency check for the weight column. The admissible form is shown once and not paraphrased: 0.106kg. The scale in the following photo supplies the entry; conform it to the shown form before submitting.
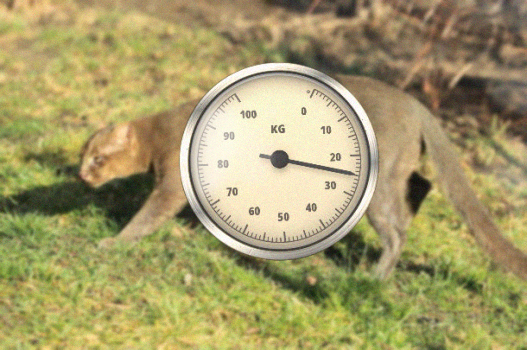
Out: 25kg
